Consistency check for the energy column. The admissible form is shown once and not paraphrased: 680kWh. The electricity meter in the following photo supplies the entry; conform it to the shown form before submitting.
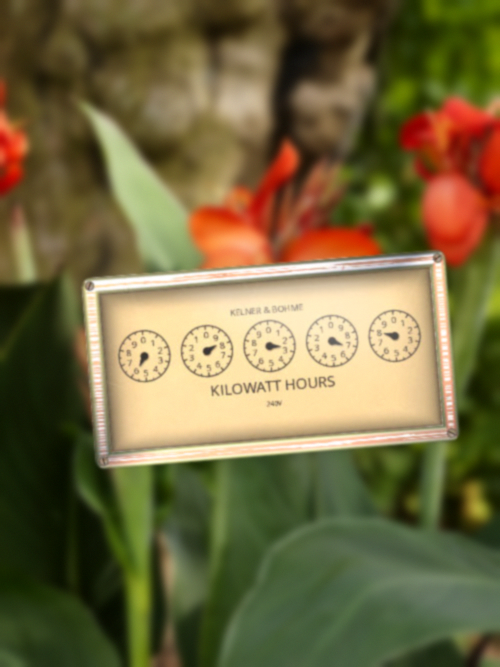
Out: 58268kWh
